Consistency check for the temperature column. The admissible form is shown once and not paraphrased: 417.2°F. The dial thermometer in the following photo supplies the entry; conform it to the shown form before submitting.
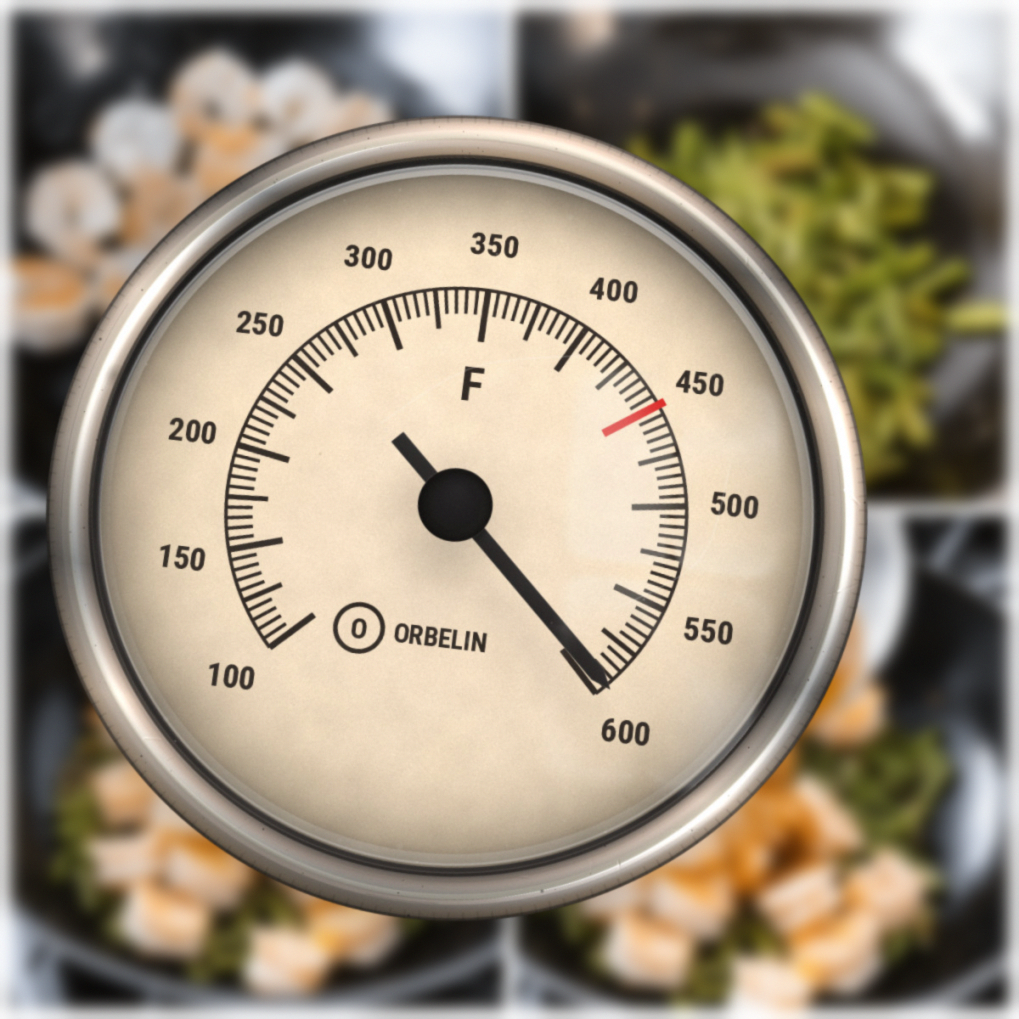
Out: 595°F
